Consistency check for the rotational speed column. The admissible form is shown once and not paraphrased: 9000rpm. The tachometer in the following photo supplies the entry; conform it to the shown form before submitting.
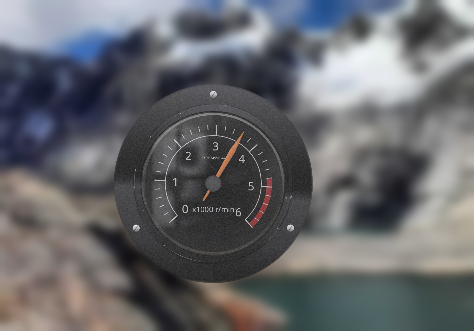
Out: 3600rpm
